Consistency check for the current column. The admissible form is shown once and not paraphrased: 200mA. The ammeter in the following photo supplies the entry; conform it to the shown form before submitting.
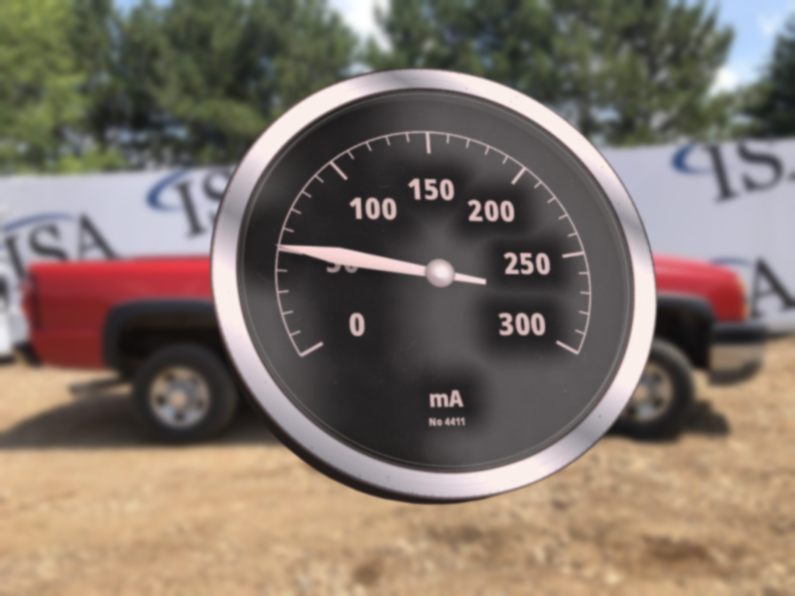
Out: 50mA
